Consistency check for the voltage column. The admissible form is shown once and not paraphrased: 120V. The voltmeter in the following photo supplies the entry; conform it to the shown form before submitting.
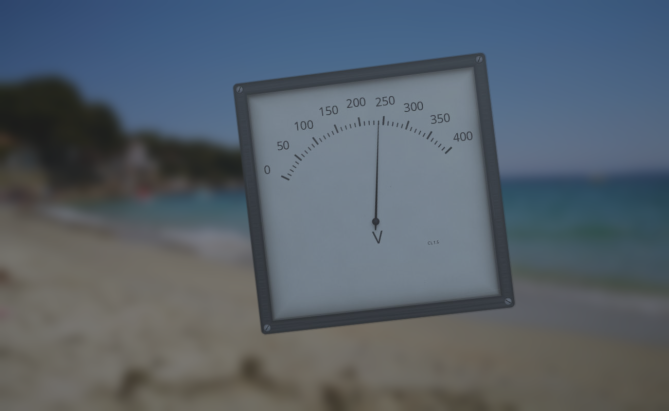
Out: 240V
